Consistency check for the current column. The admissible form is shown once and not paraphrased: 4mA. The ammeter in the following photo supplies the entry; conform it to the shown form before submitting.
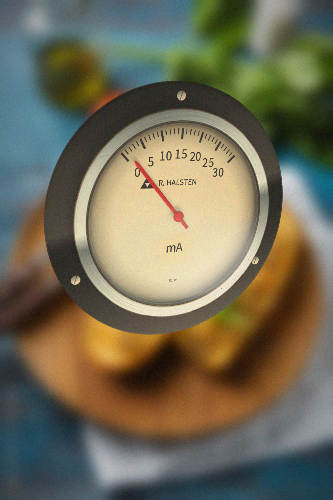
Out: 1mA
